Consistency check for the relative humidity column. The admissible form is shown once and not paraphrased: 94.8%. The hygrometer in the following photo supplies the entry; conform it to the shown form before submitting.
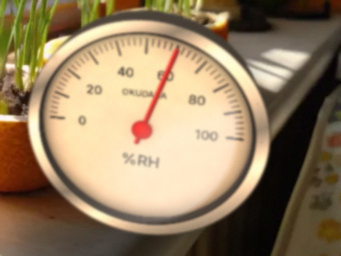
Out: 60%
